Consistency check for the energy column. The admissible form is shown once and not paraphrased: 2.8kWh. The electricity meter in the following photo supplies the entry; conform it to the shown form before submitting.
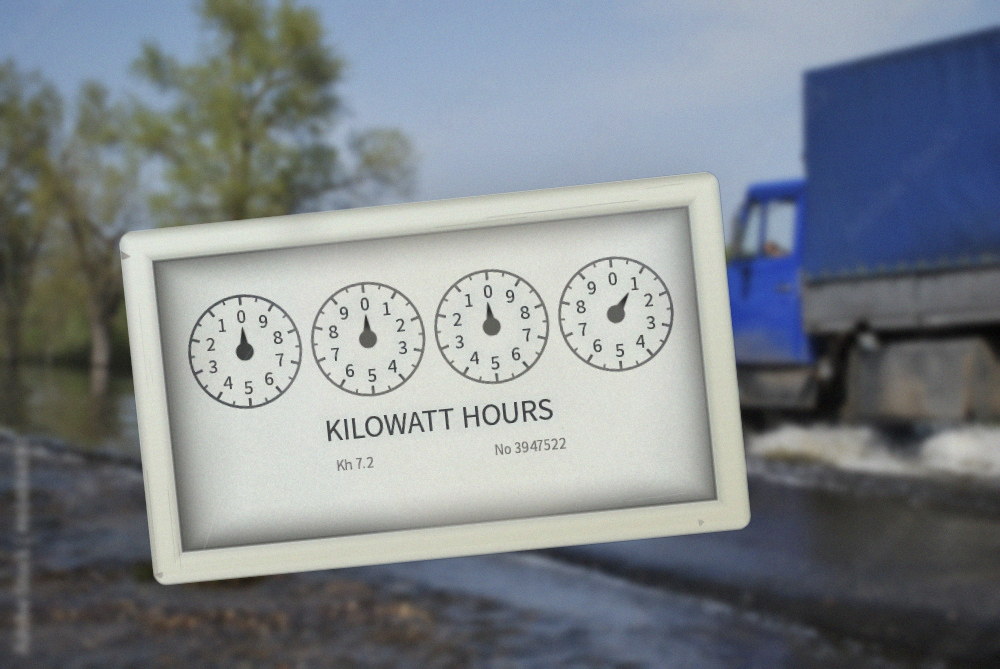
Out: 1kWh
